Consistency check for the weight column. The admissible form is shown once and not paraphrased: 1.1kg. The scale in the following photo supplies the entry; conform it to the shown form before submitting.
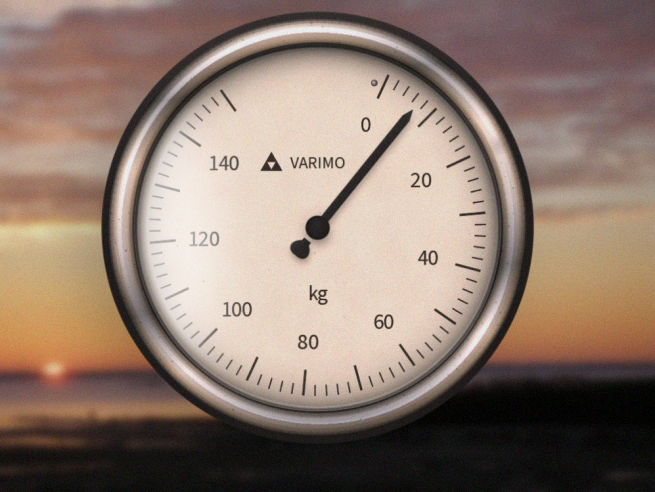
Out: 7kg
